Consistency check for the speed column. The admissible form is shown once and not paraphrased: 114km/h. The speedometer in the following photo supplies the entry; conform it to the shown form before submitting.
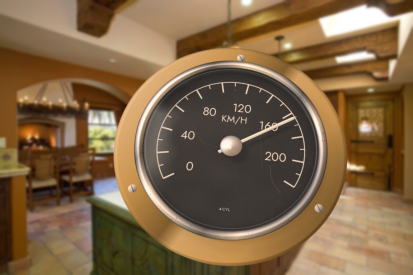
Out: 165km/h
